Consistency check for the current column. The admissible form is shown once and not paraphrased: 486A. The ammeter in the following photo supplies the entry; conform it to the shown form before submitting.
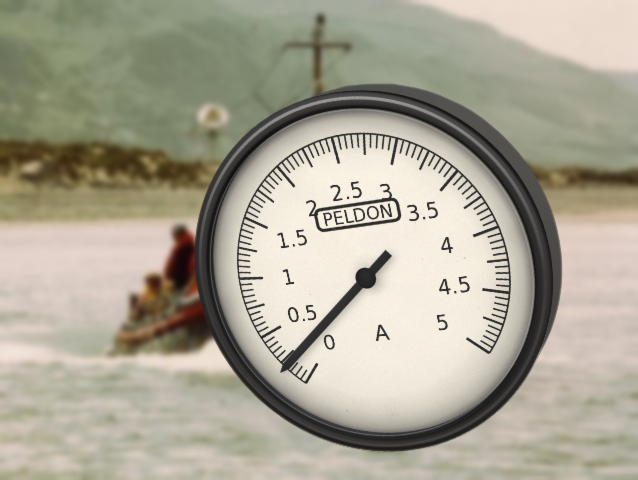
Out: 0.2A
